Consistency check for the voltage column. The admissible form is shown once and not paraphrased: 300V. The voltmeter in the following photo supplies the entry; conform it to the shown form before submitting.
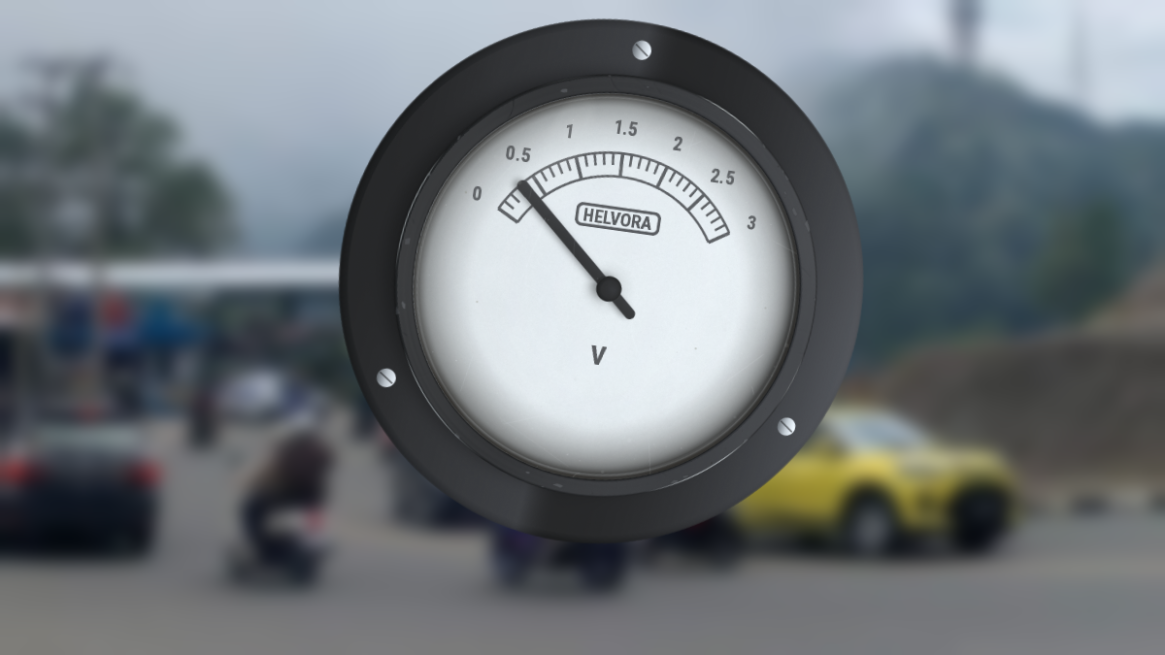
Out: 0.35V
